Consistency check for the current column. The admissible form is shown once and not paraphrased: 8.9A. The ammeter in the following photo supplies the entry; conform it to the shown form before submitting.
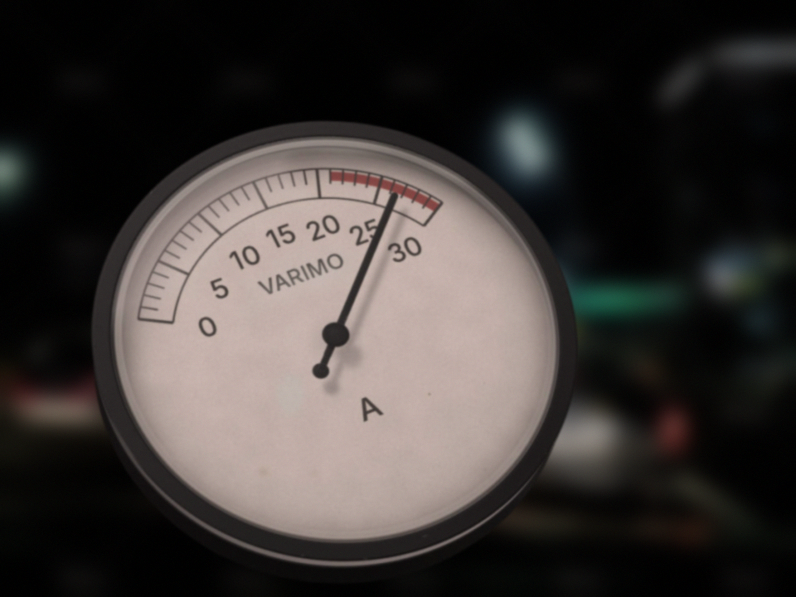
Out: 26.5A
